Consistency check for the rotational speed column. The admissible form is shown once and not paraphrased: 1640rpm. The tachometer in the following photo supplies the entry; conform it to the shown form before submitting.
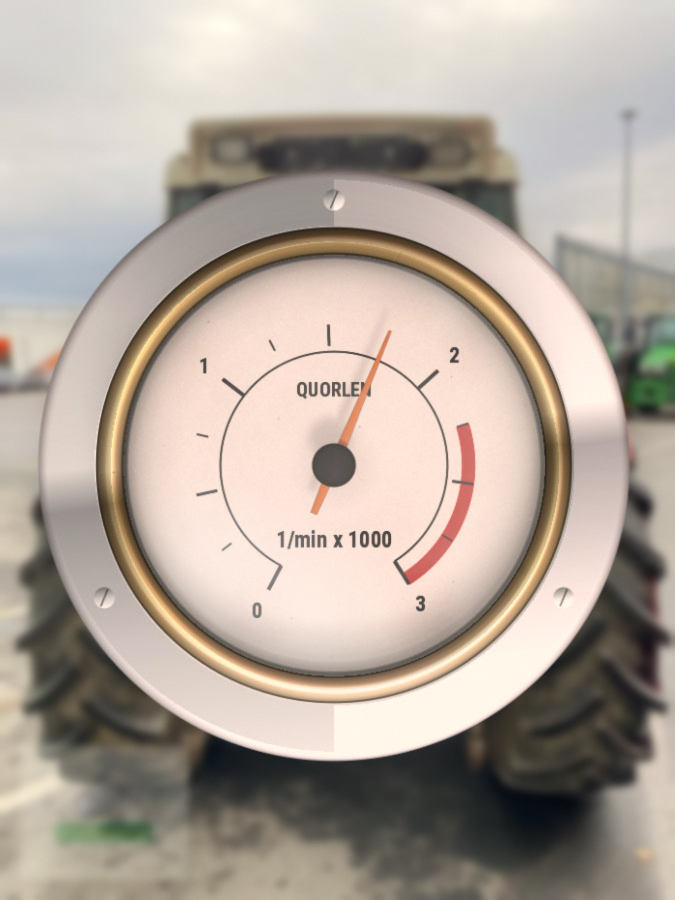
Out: 1750rpm
